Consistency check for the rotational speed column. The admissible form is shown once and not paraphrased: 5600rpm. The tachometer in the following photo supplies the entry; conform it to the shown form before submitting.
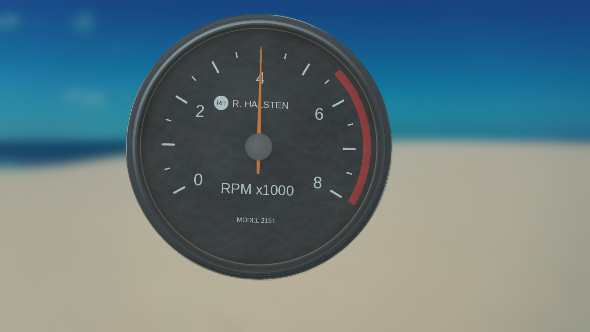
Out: 4000rpm
